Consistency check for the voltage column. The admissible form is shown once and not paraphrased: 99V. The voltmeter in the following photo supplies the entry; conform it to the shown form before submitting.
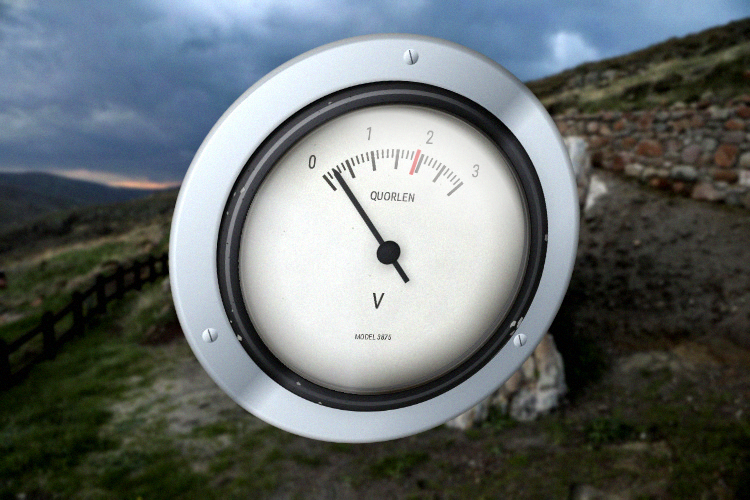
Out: 0.2V
